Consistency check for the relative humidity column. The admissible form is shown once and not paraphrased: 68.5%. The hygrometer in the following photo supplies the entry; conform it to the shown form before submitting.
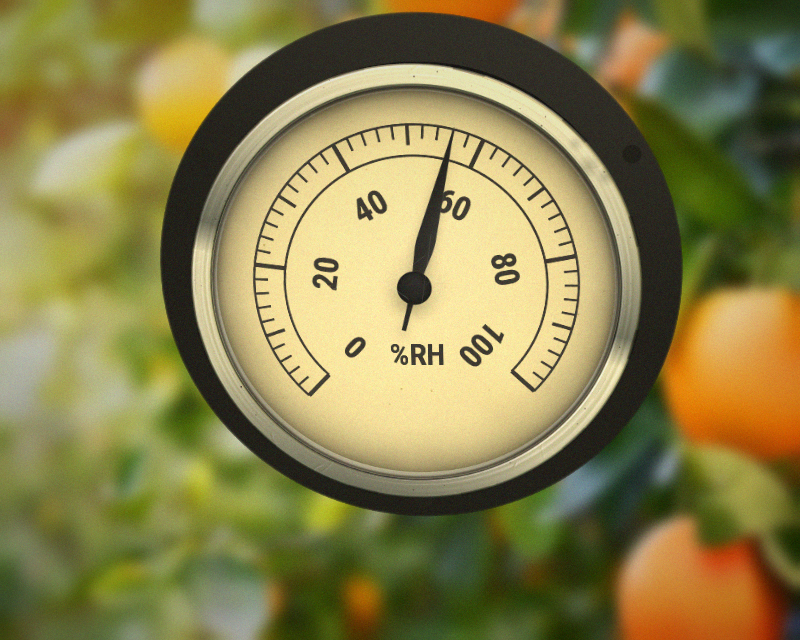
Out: 56%
